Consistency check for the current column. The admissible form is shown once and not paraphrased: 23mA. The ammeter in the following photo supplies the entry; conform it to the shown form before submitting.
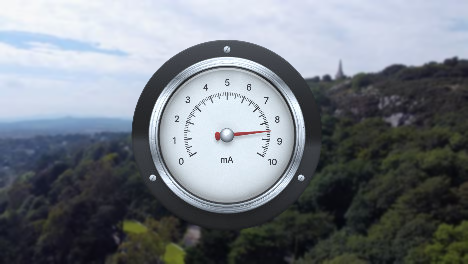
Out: 8.5mA
